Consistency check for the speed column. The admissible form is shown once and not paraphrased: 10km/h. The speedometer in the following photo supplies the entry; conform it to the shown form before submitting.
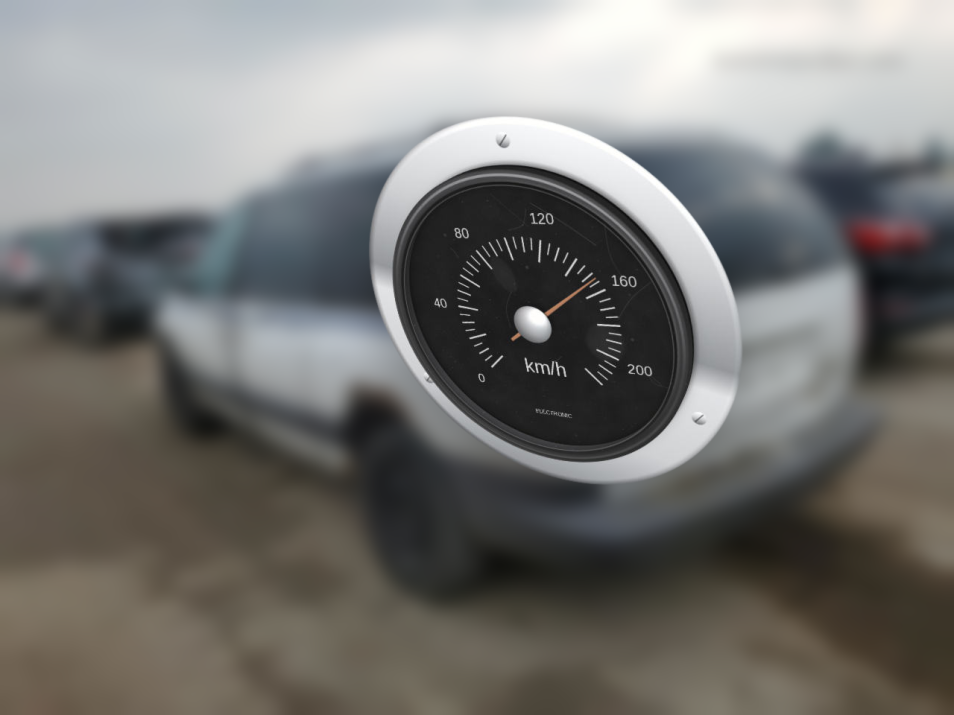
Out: 152.5km/h
